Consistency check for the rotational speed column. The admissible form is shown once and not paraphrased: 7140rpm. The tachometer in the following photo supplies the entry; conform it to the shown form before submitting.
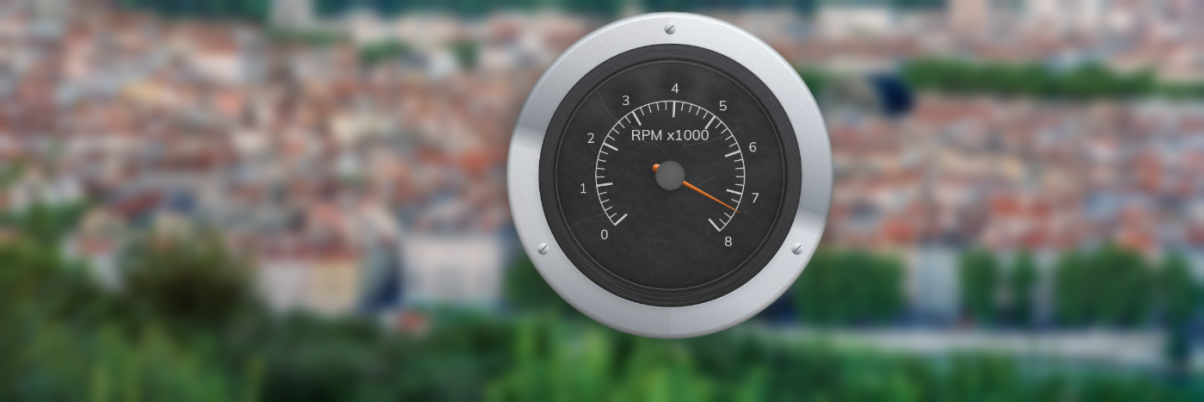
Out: 7400rpm
